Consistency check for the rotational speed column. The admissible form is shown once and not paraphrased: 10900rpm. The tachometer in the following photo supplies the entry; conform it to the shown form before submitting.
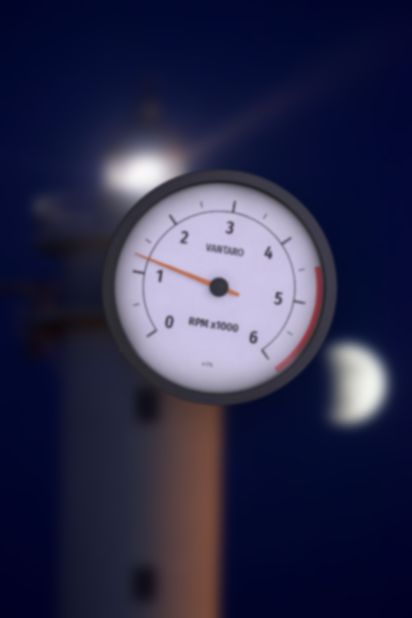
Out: 1250rpm
